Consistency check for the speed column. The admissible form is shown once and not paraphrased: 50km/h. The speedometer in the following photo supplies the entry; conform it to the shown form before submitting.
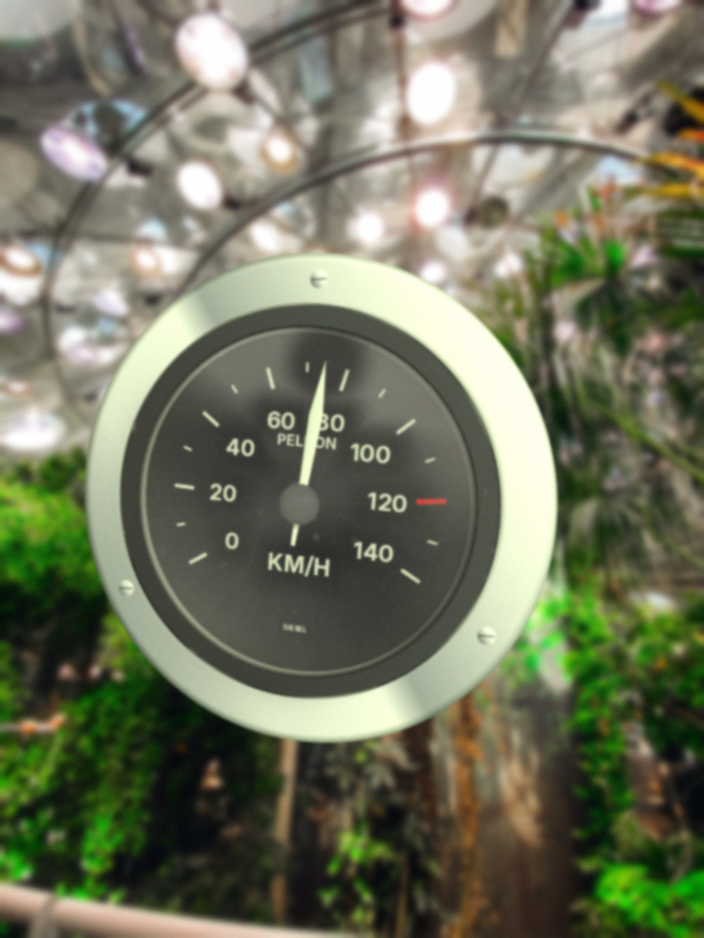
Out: 75km/h
